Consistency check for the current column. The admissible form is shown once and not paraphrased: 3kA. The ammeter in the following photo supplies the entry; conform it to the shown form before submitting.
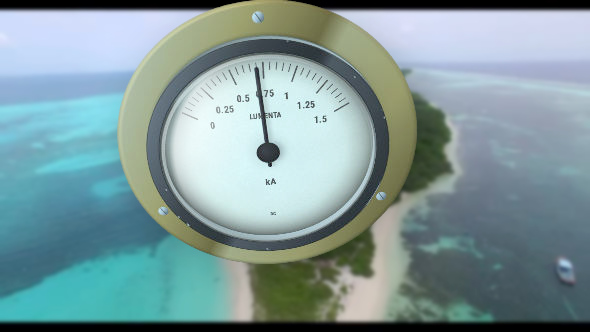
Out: 0.7kA
